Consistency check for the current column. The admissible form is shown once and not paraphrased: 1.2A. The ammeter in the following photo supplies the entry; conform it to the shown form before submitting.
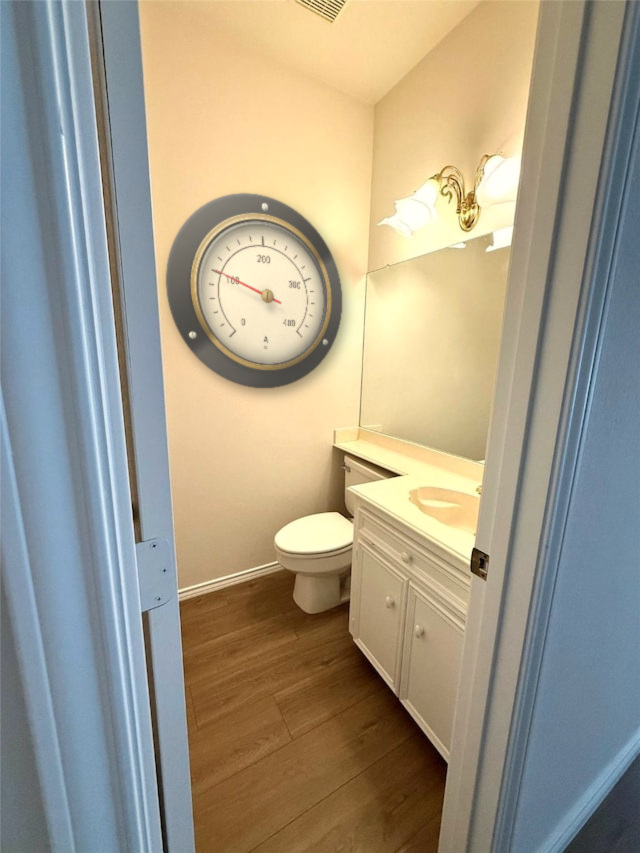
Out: 100A
